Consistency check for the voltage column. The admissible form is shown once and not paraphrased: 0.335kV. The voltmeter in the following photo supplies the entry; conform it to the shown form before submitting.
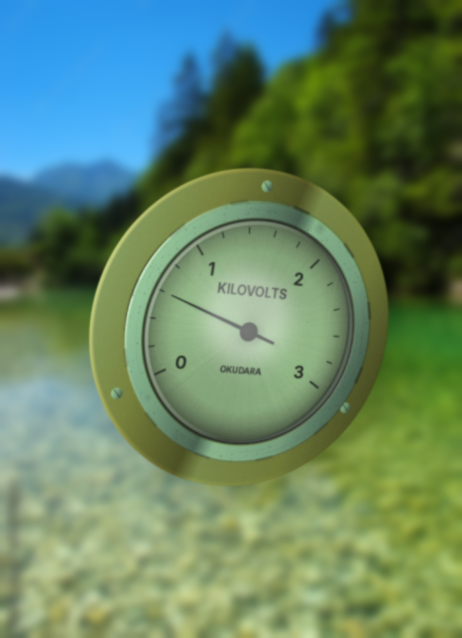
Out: 0.6kV
